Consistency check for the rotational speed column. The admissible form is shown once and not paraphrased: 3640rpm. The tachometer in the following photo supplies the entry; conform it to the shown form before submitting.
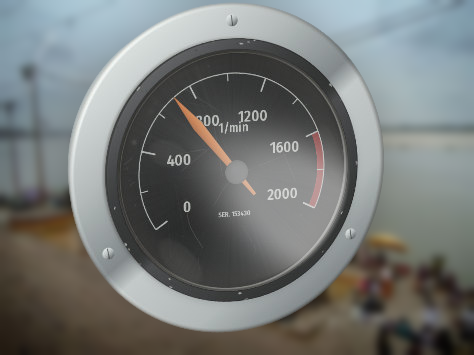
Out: 700rpm
